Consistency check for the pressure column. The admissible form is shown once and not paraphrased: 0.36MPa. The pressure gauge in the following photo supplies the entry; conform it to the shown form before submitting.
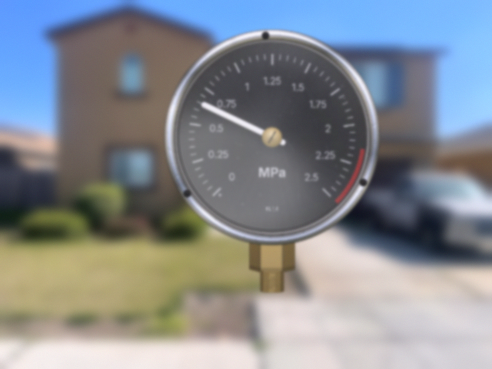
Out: 0.65MPa
